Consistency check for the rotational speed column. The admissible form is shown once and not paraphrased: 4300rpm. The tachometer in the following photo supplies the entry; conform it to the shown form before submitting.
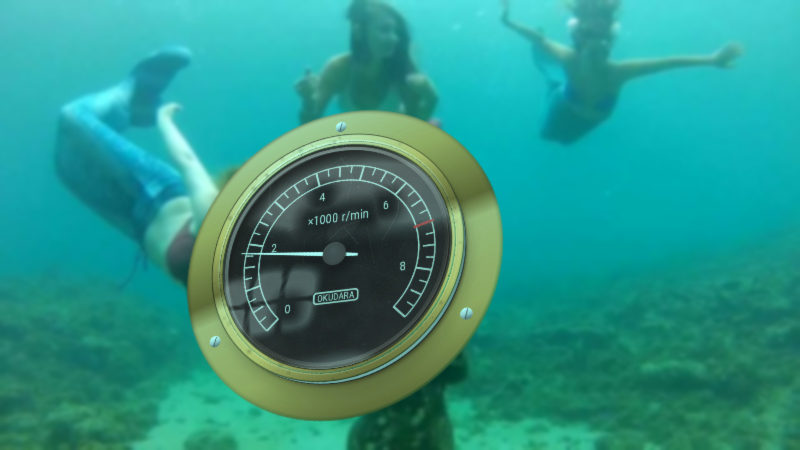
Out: 1750rpm
